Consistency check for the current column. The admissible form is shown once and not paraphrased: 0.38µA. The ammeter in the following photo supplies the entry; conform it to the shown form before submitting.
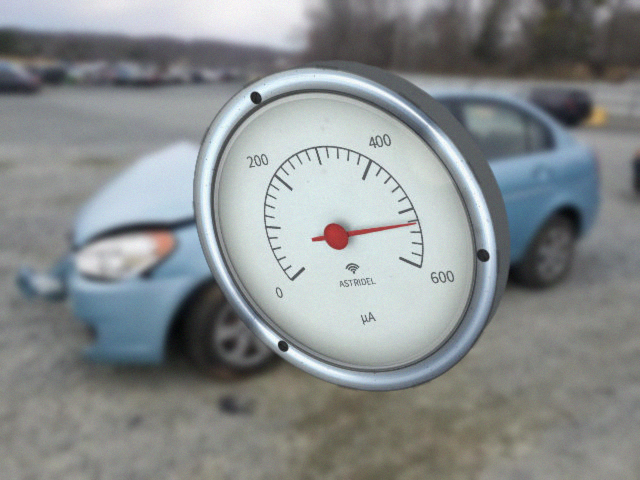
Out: 520µA
